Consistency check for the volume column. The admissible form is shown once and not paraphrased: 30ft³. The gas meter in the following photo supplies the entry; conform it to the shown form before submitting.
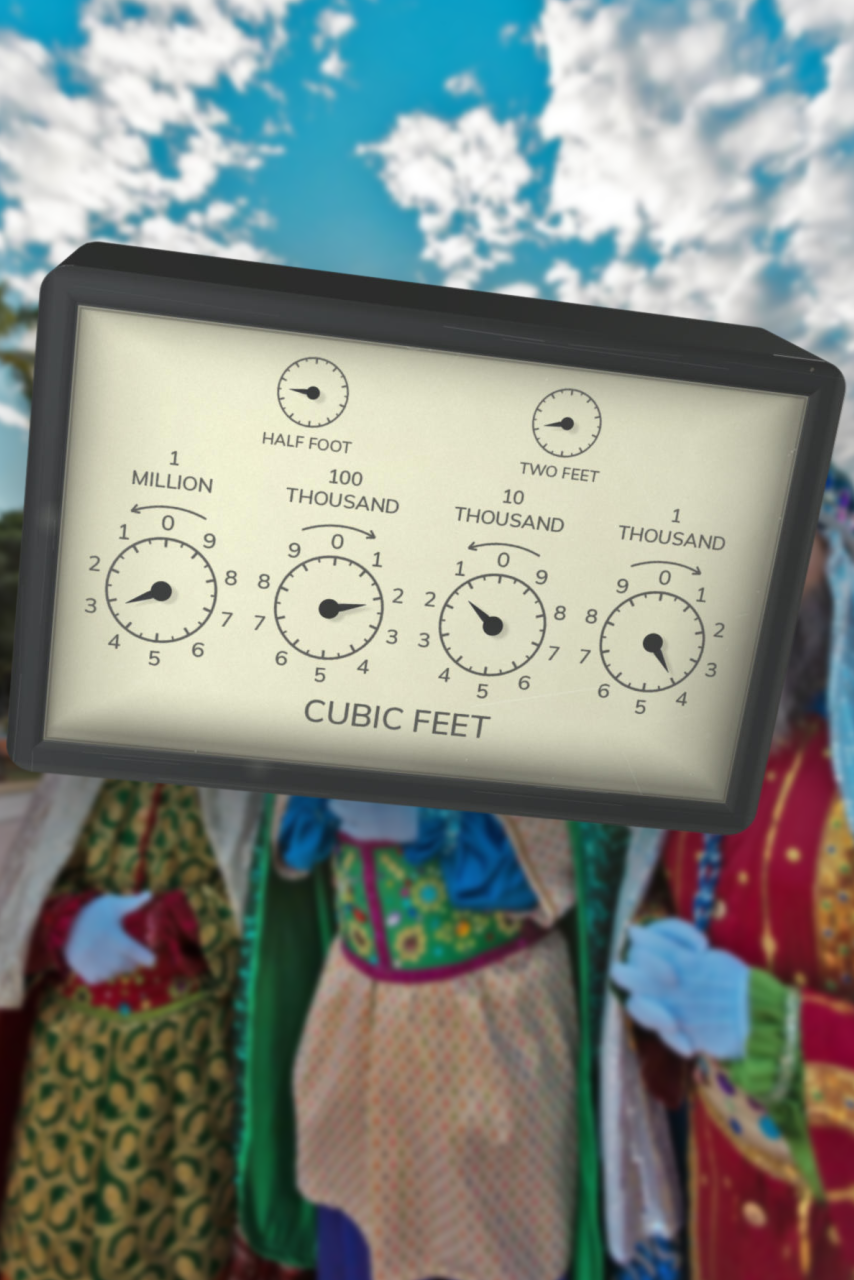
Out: 321400ft³
